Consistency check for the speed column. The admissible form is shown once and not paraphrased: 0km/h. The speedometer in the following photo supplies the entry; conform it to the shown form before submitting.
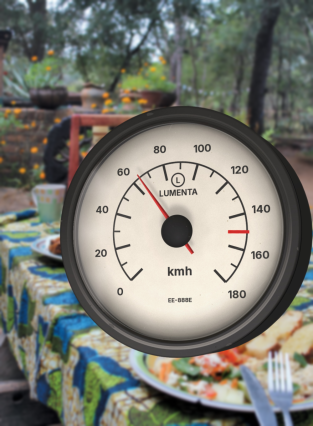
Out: 65km/h
